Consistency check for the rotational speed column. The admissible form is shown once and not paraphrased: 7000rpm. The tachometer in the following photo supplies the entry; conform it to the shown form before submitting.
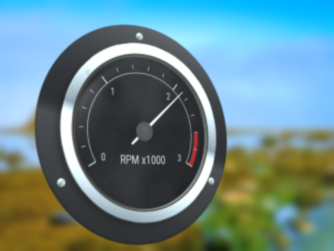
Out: 2100rpm
